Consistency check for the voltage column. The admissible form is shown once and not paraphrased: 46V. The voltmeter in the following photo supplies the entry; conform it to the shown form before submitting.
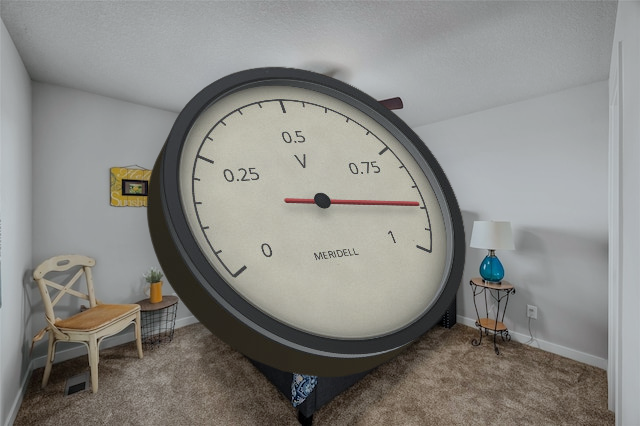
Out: 0.9V
